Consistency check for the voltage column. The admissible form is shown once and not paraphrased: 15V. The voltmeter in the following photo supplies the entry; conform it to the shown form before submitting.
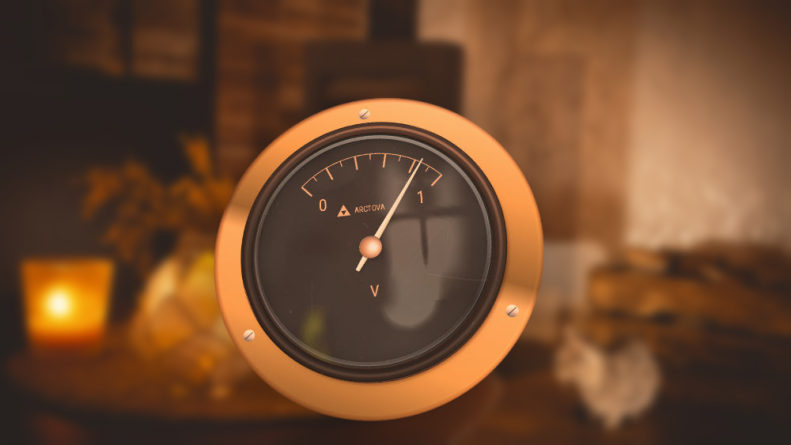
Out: 0.85V
